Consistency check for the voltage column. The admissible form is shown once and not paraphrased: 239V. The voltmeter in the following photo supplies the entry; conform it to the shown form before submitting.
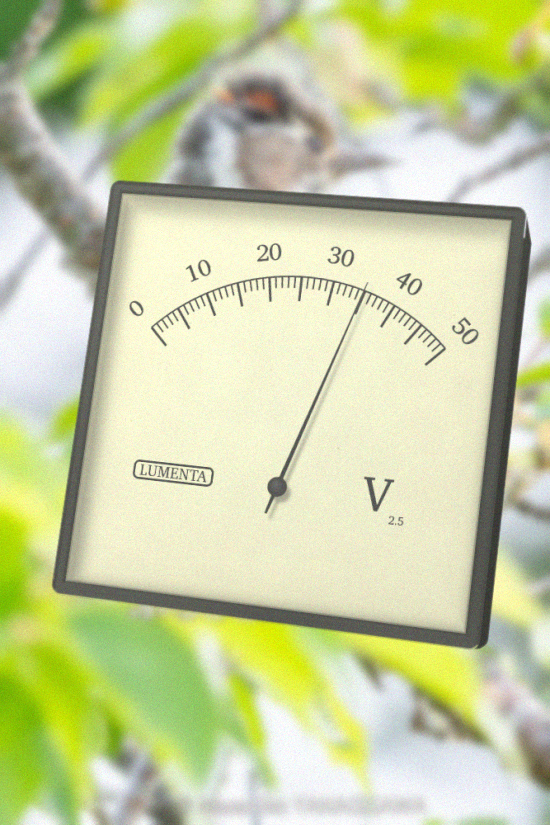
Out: 35V
